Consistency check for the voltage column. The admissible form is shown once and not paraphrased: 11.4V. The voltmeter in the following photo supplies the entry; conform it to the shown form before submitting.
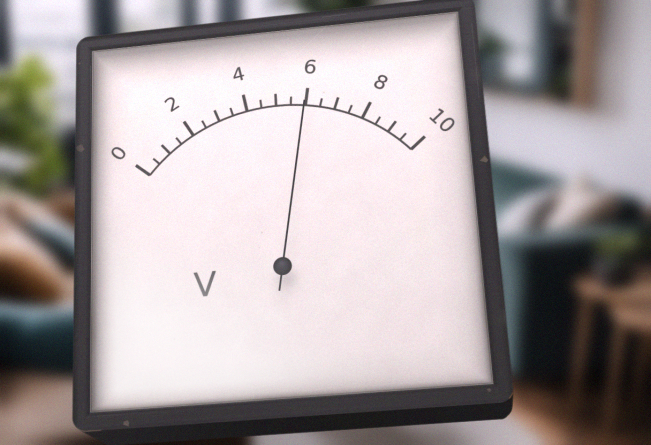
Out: 6V
